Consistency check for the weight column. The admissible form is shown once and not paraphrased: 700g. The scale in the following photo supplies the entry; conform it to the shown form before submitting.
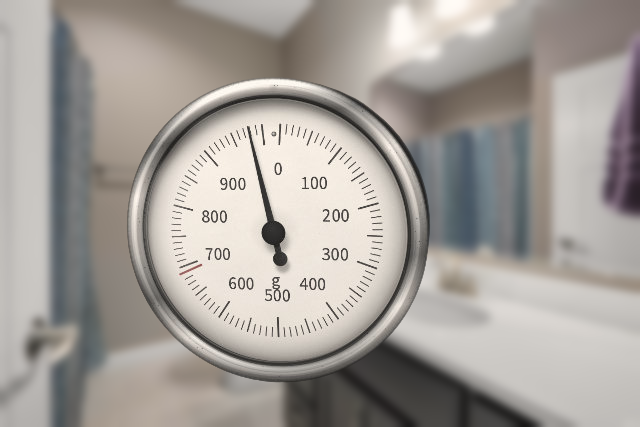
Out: 980g
